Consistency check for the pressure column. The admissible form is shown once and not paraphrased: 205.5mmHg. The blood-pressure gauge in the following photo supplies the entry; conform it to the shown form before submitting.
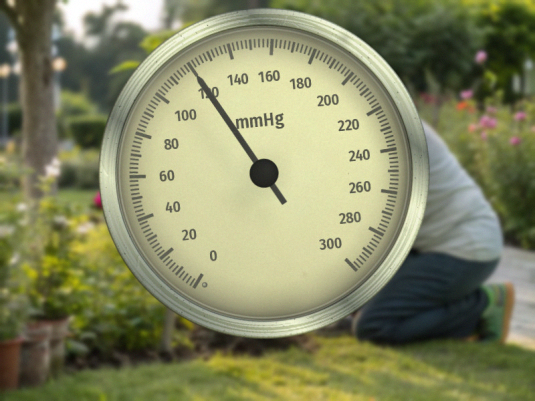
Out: 120mmHg
